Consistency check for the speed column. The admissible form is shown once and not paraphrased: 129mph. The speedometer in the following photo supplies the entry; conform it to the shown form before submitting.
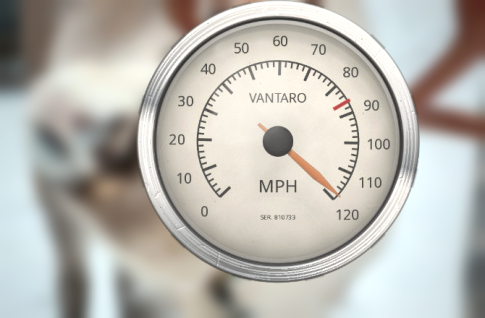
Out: 118mph
